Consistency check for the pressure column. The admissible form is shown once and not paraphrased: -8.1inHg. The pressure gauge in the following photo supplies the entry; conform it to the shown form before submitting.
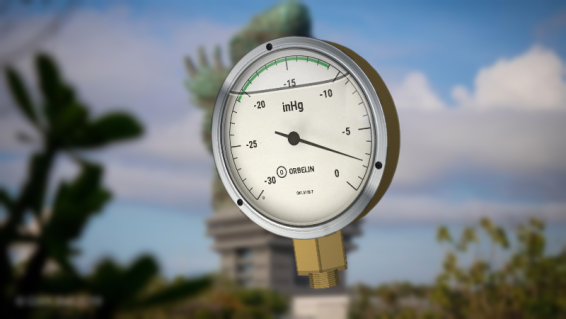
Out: -2.5inHg
